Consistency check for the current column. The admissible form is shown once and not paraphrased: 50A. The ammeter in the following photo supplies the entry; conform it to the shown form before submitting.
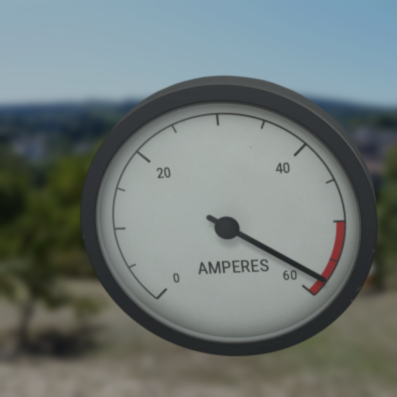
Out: 57.5A
